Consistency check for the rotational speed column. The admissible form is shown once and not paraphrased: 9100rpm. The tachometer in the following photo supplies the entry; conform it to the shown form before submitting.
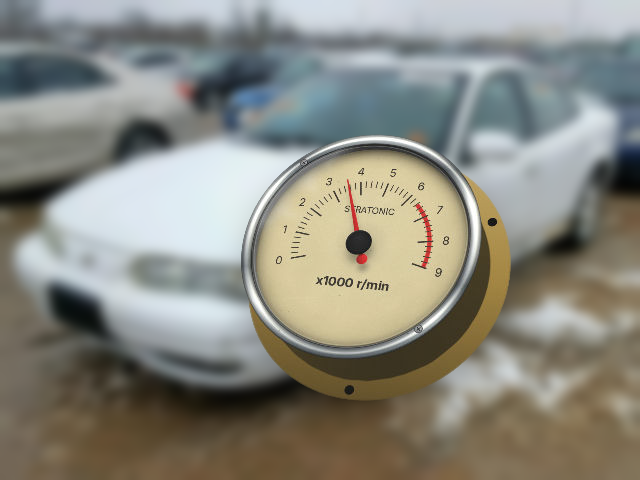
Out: 3600rpm
